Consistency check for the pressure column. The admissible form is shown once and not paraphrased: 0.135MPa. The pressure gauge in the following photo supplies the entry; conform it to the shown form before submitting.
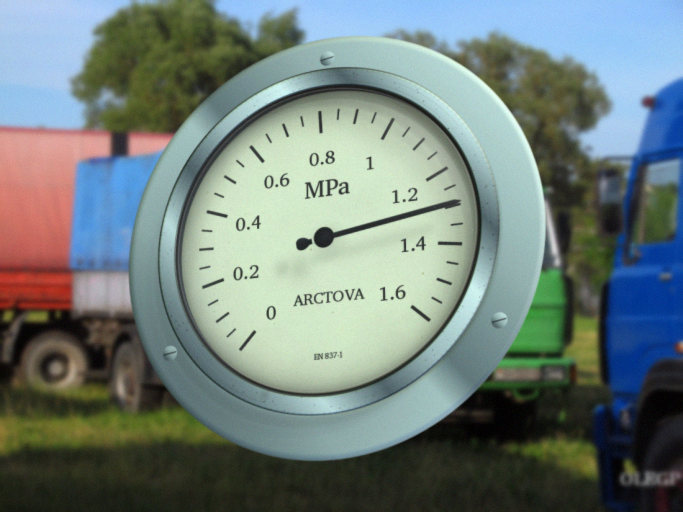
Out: 1.3MPa
